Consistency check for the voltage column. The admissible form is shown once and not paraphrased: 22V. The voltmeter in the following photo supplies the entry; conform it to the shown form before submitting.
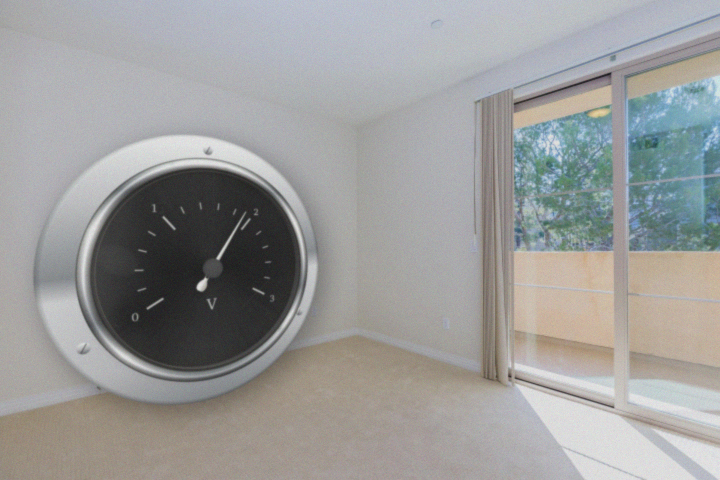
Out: 1.9V
